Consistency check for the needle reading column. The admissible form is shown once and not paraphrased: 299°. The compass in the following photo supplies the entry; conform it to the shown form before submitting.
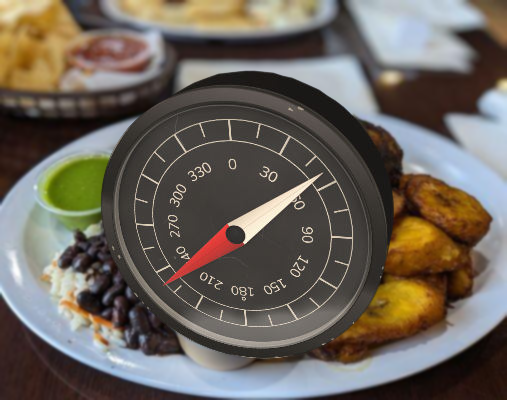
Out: 232.5°
